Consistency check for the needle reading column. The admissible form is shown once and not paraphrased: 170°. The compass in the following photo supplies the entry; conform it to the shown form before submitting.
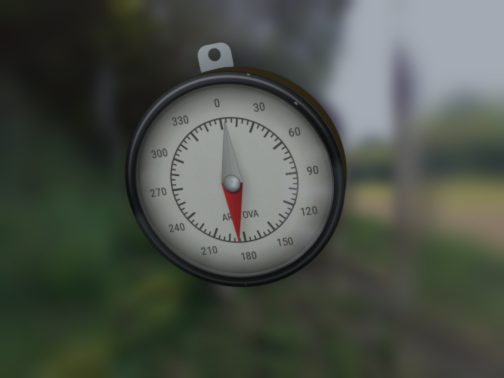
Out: 185°
